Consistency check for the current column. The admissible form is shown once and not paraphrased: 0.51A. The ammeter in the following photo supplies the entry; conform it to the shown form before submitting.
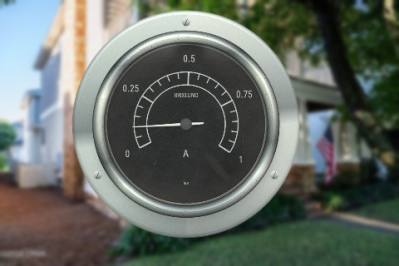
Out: 0.1A
